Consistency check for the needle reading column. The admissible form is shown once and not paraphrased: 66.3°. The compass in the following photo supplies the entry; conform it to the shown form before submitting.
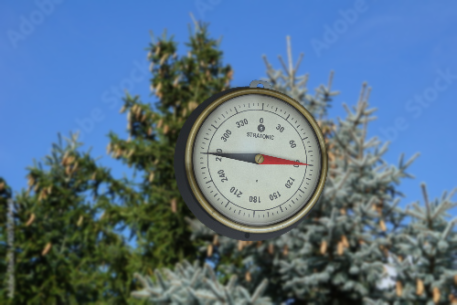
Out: 90°
